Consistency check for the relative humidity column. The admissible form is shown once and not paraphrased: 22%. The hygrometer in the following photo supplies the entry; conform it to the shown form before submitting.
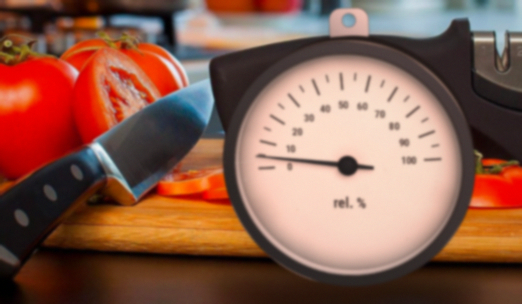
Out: 5%
